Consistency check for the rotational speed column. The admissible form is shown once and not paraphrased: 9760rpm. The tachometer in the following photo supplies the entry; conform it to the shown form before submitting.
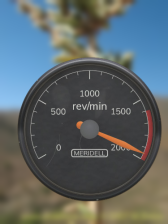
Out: 1950rpm
